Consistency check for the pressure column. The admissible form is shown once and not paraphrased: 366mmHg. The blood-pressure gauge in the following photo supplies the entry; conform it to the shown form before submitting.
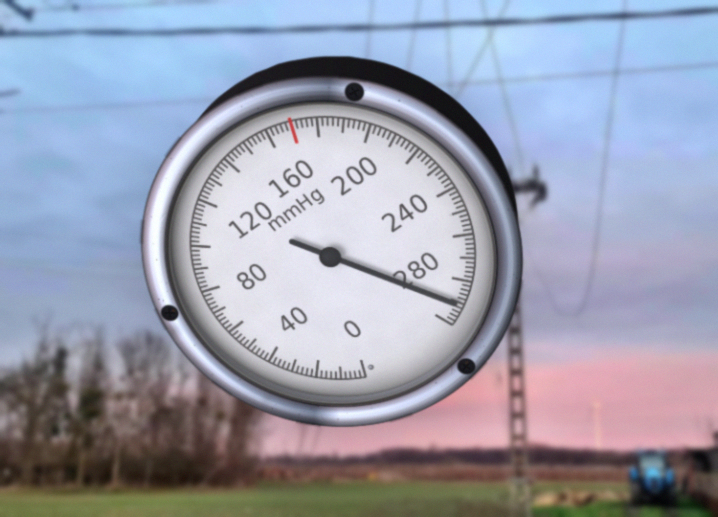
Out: 290mmHg
